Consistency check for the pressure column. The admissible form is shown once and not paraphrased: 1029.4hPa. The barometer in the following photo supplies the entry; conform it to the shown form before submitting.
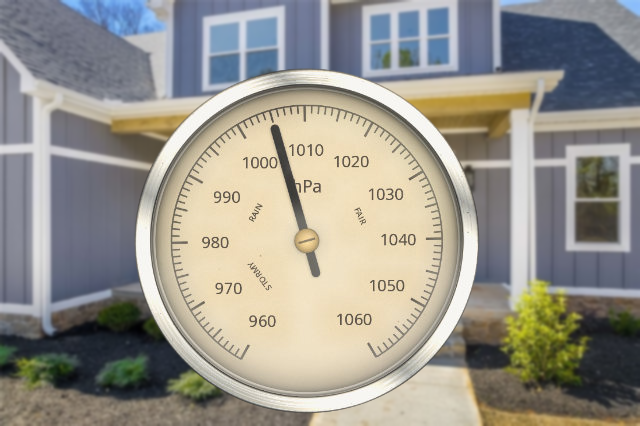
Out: 1005hPa
